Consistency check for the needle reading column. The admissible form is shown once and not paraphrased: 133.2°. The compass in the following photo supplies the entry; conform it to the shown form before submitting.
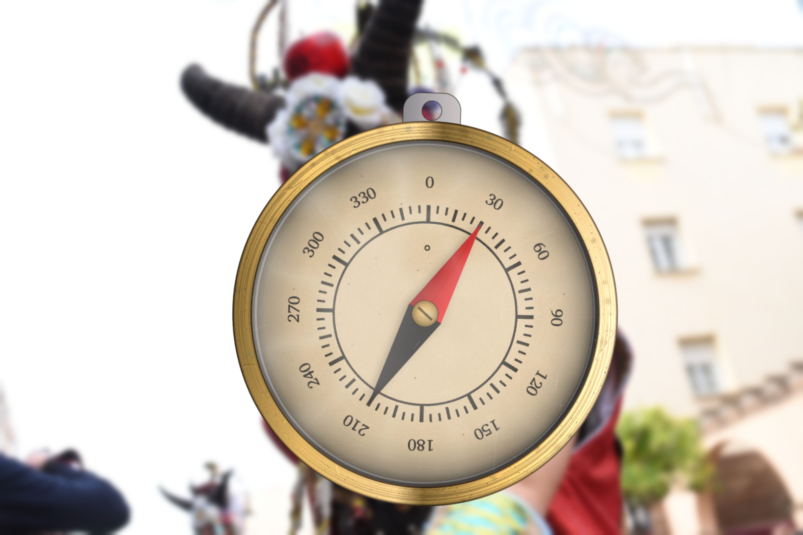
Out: 30°
